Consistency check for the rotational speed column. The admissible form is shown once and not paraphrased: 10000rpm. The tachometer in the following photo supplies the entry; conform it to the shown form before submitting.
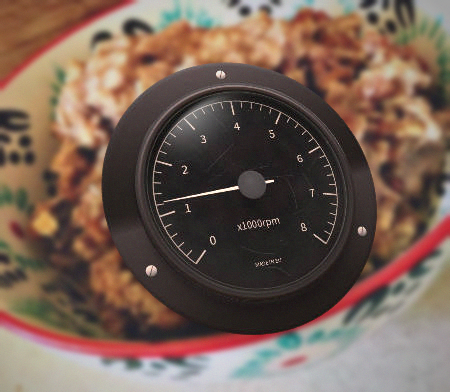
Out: 1200rpm
